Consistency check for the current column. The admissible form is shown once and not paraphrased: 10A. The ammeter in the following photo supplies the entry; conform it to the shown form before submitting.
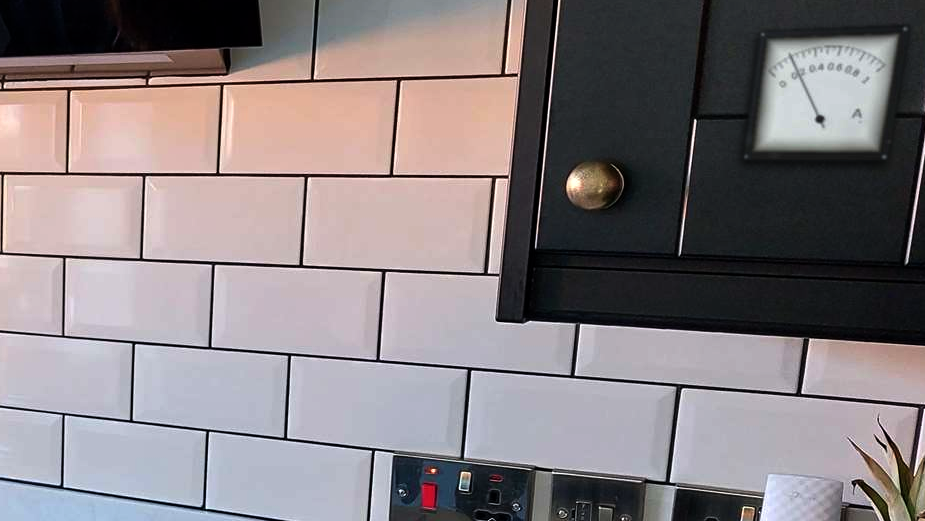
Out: 0.2A
